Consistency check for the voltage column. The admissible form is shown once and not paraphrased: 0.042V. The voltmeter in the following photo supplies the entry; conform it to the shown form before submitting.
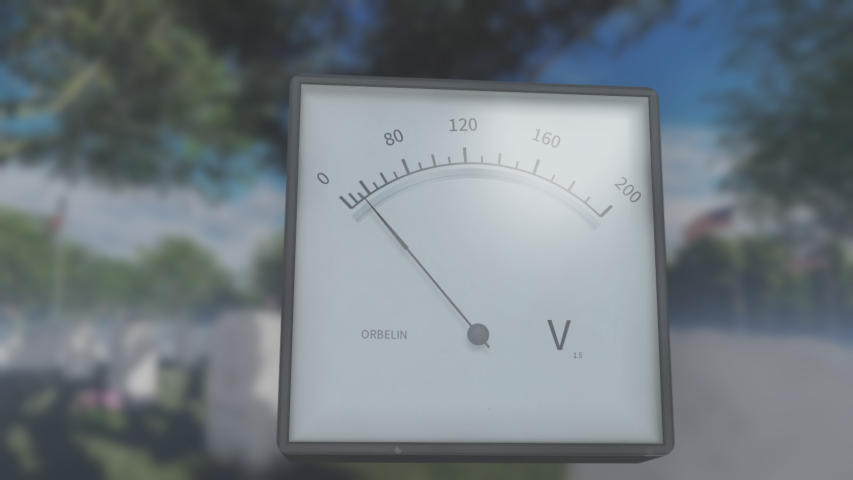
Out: 30V
